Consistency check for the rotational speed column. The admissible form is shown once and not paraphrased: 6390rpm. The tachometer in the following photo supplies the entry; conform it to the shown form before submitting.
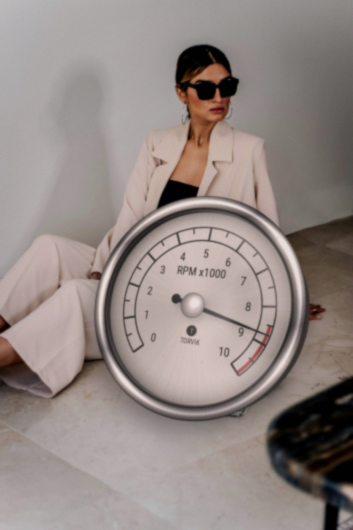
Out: 8750rpm
